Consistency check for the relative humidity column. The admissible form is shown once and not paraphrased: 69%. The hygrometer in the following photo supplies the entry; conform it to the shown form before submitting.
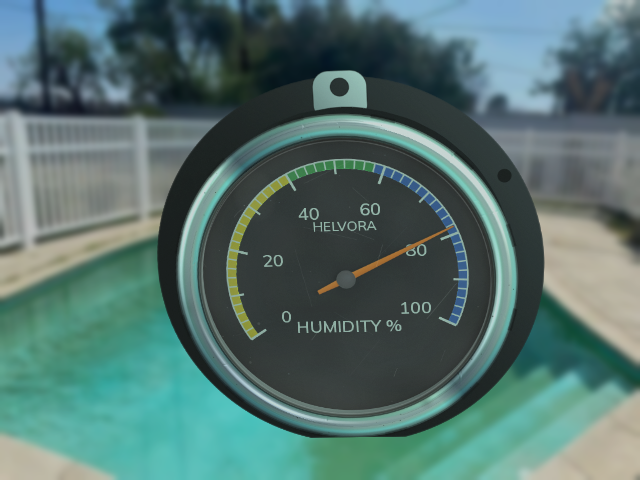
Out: 78%
